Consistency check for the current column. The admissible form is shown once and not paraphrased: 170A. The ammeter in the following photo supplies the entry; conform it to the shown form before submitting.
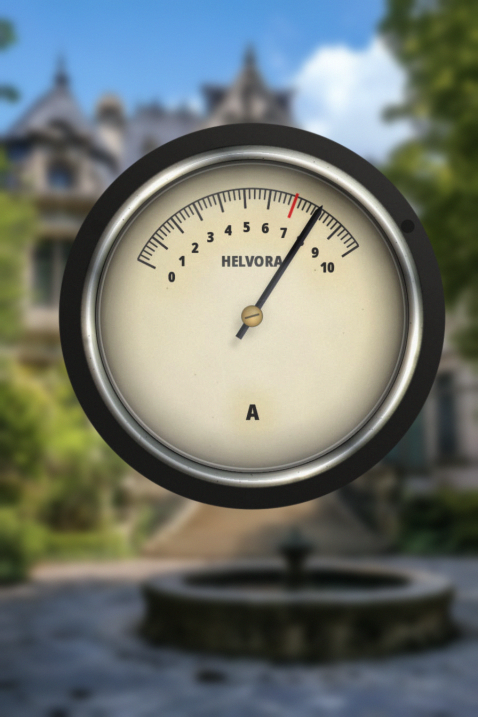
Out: 8A
